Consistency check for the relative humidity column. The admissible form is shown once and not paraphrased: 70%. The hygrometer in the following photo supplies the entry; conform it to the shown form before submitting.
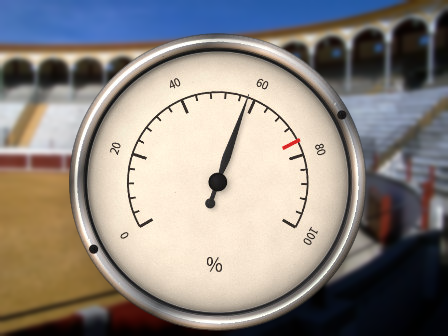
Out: 58%
